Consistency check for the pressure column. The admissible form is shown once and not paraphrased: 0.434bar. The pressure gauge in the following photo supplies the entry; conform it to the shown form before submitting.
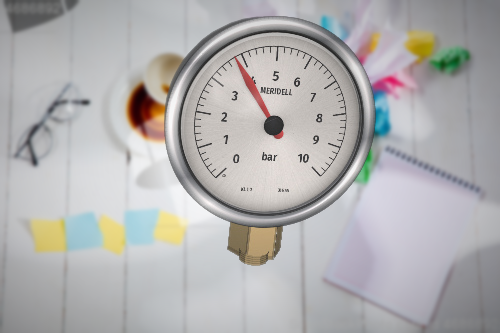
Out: 3.8bar
